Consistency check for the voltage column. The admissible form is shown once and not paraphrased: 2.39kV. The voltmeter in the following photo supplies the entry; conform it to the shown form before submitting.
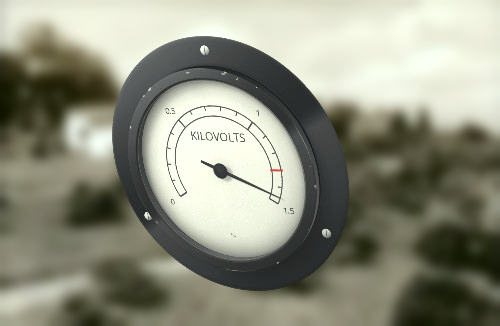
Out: 1.45kV
